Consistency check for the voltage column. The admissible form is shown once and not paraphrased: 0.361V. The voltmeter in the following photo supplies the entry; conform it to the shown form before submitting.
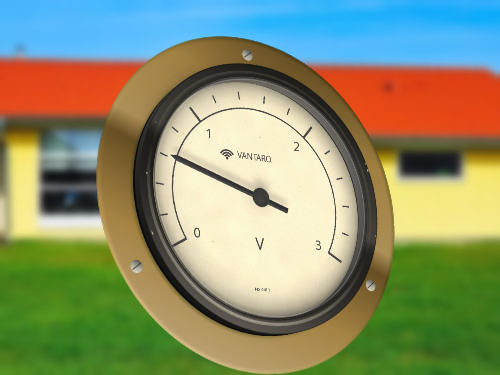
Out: 0.6V
